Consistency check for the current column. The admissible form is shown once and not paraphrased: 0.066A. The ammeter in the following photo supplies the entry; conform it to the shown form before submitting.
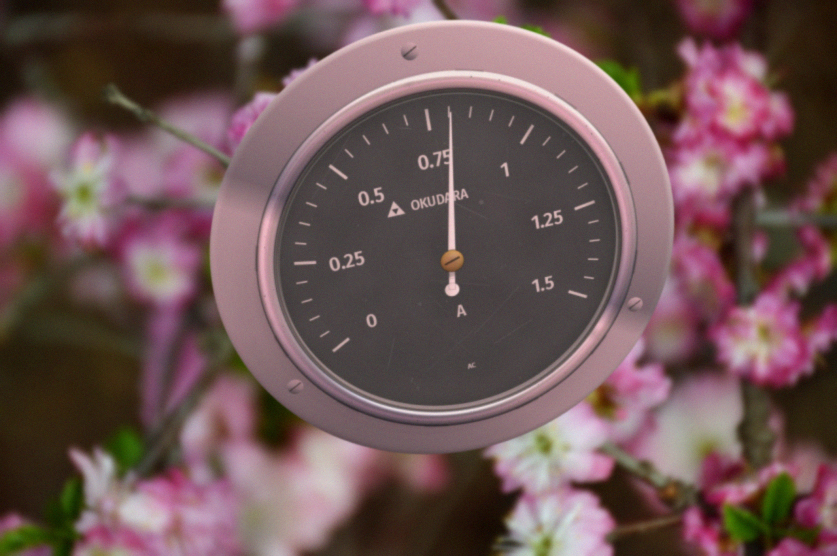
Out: 0.8A
